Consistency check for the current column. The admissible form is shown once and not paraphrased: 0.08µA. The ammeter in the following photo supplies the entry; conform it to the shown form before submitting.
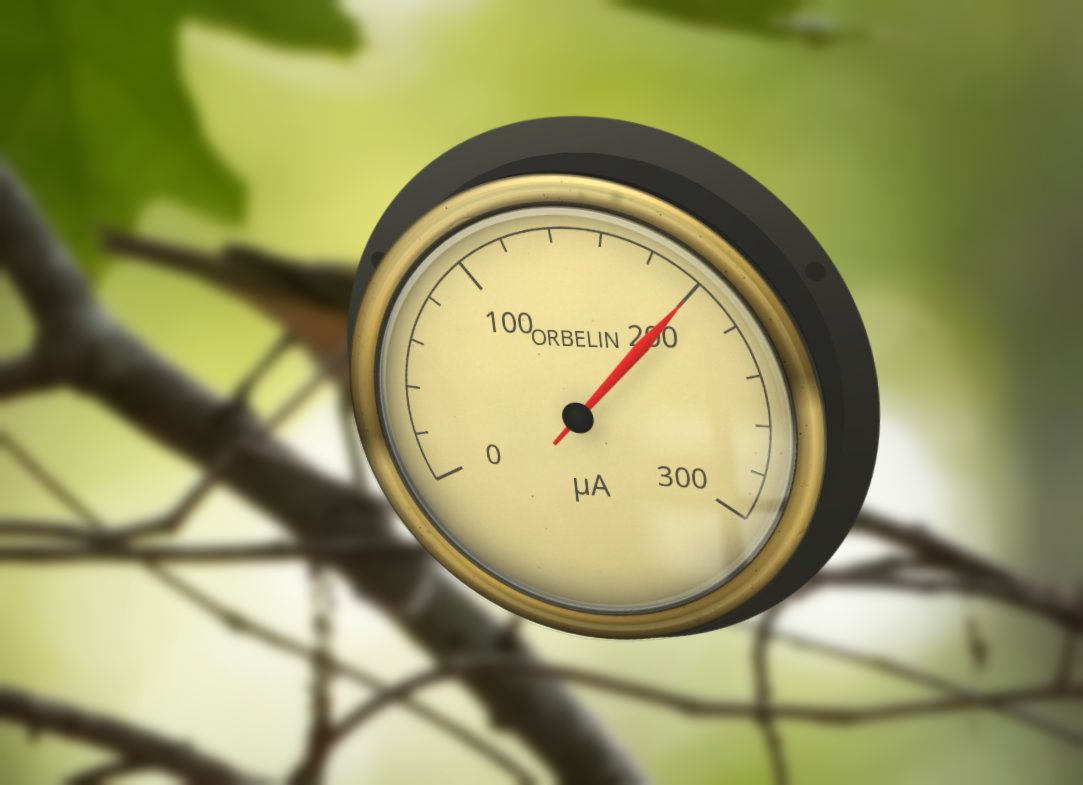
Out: 200µA
